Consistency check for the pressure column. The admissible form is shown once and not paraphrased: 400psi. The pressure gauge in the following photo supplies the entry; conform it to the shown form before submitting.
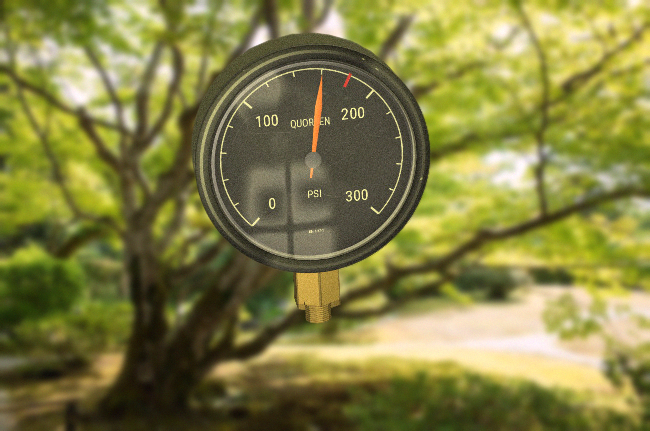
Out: 160psi
